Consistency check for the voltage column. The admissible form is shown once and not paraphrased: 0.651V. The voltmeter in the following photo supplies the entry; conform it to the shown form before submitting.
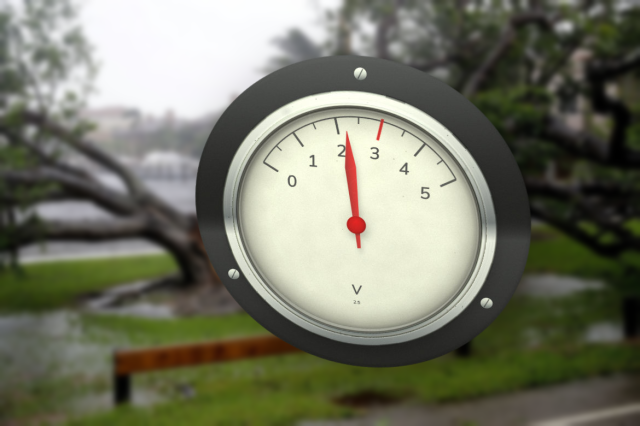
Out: 2.25V
